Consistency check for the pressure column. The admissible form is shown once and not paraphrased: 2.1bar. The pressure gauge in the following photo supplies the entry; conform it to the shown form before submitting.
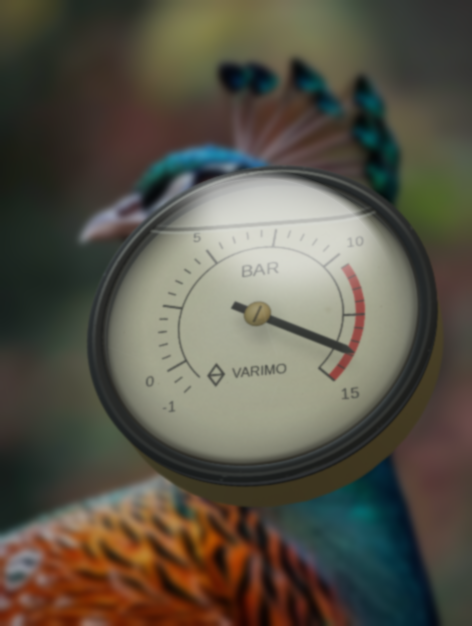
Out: 14bar
